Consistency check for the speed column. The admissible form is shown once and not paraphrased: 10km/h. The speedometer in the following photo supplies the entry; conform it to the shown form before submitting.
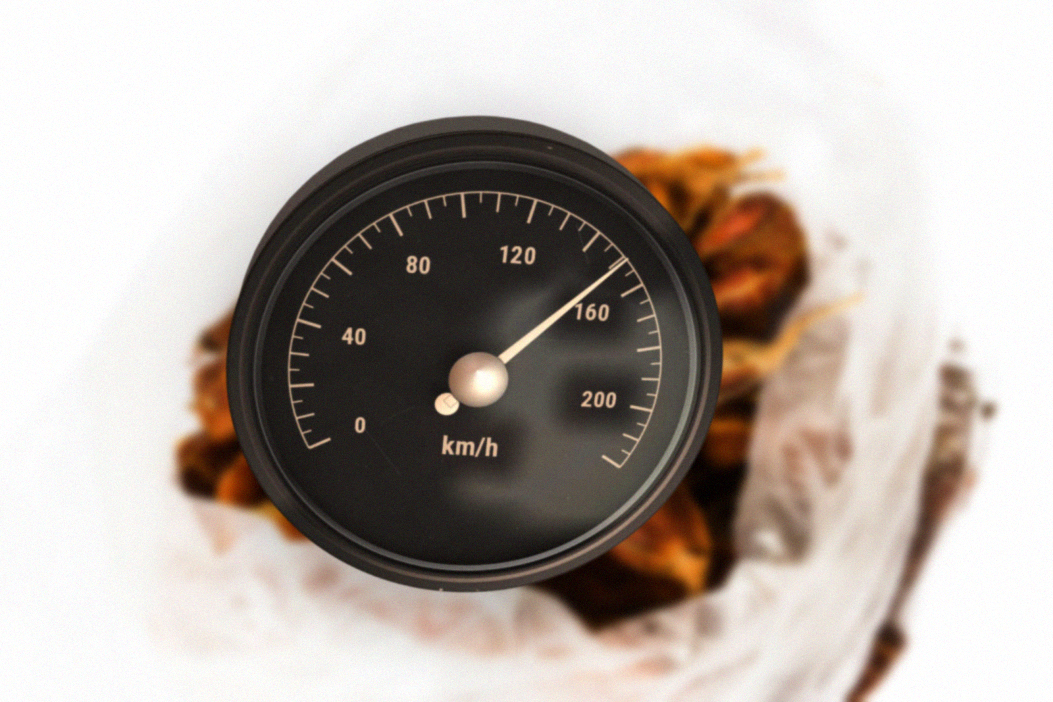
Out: 150km/h
